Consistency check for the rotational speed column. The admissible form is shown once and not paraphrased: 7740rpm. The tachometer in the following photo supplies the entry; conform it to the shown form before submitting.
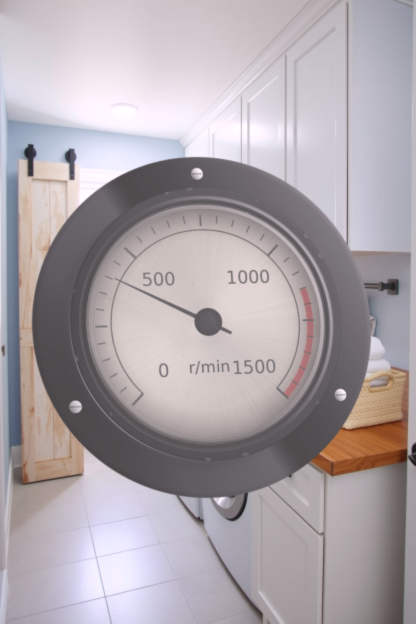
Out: 400rpm
